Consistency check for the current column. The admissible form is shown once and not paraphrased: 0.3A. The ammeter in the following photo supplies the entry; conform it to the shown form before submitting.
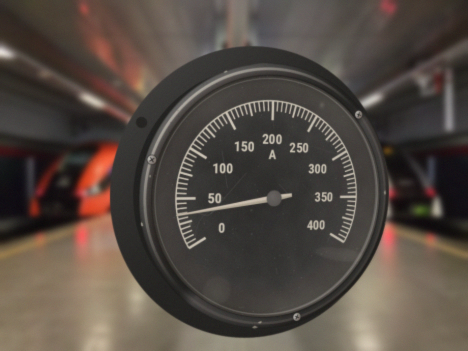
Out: 35A
